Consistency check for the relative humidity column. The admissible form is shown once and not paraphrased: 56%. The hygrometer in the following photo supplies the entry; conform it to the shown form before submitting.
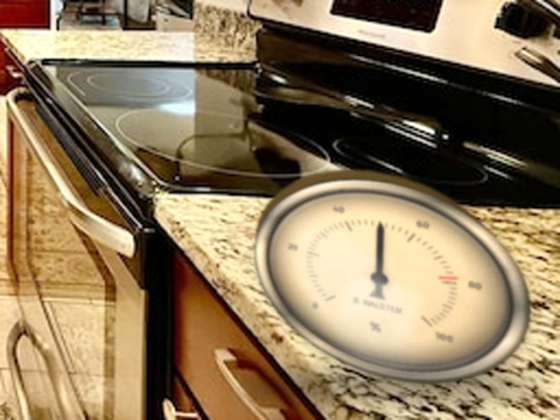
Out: 50%
